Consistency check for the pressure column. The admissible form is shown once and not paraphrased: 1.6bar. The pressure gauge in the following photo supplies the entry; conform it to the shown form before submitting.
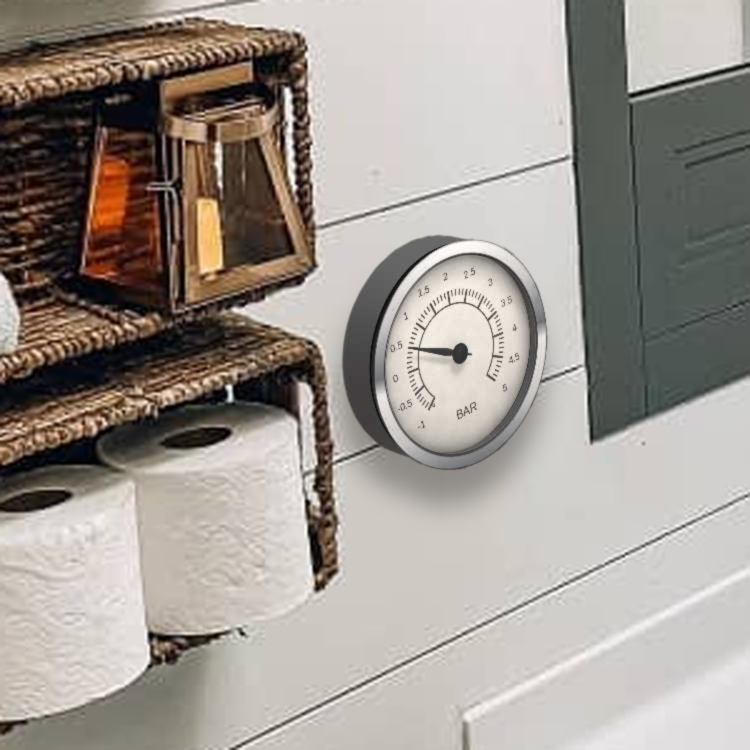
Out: 0.5bar
